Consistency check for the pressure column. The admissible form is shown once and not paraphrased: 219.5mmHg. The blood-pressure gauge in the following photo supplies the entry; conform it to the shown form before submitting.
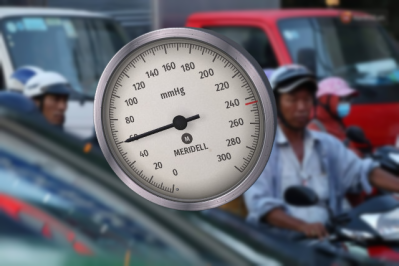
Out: 60mmHg
